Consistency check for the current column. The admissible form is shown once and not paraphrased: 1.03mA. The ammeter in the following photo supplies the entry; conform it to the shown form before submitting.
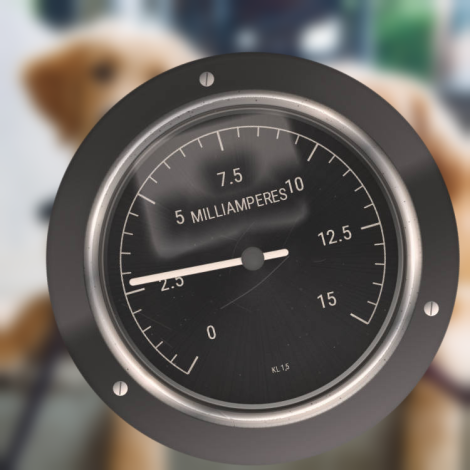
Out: 2.75mA
